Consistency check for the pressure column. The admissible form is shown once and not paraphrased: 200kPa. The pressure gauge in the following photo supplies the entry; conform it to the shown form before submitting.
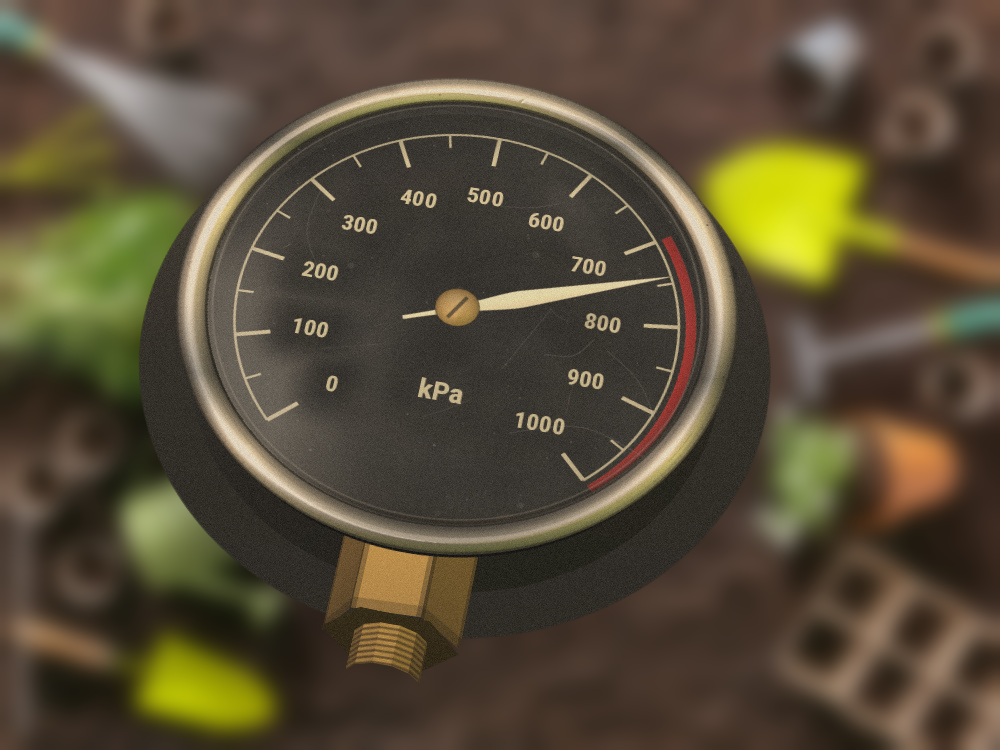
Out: 750kPa
